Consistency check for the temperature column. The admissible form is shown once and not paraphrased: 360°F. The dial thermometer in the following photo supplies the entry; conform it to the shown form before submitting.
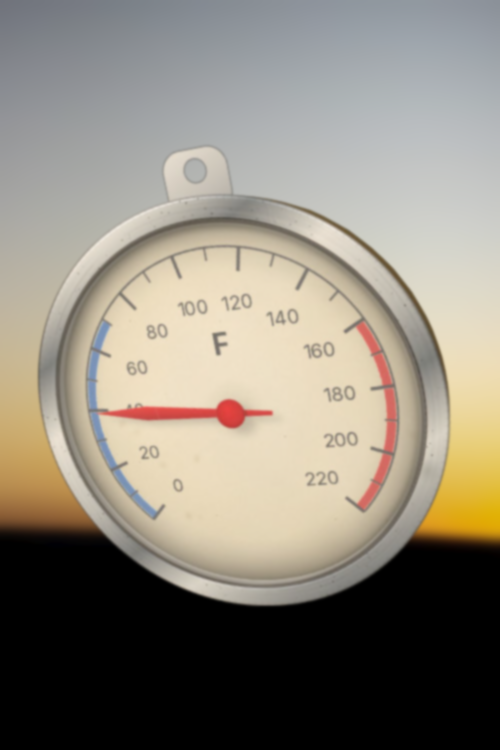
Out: 40°F
